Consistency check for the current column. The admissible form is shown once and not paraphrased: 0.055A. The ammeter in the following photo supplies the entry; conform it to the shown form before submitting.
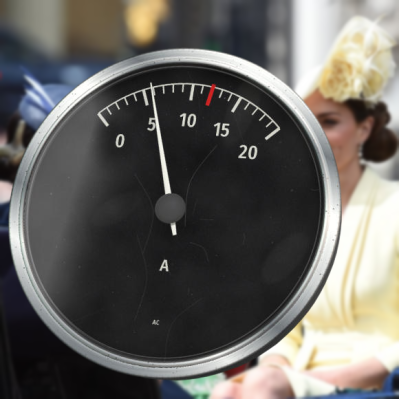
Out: 6A
